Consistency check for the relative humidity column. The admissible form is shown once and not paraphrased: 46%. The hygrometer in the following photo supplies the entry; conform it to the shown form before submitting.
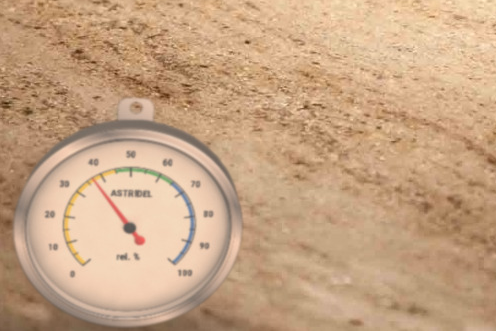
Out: 37.5%
